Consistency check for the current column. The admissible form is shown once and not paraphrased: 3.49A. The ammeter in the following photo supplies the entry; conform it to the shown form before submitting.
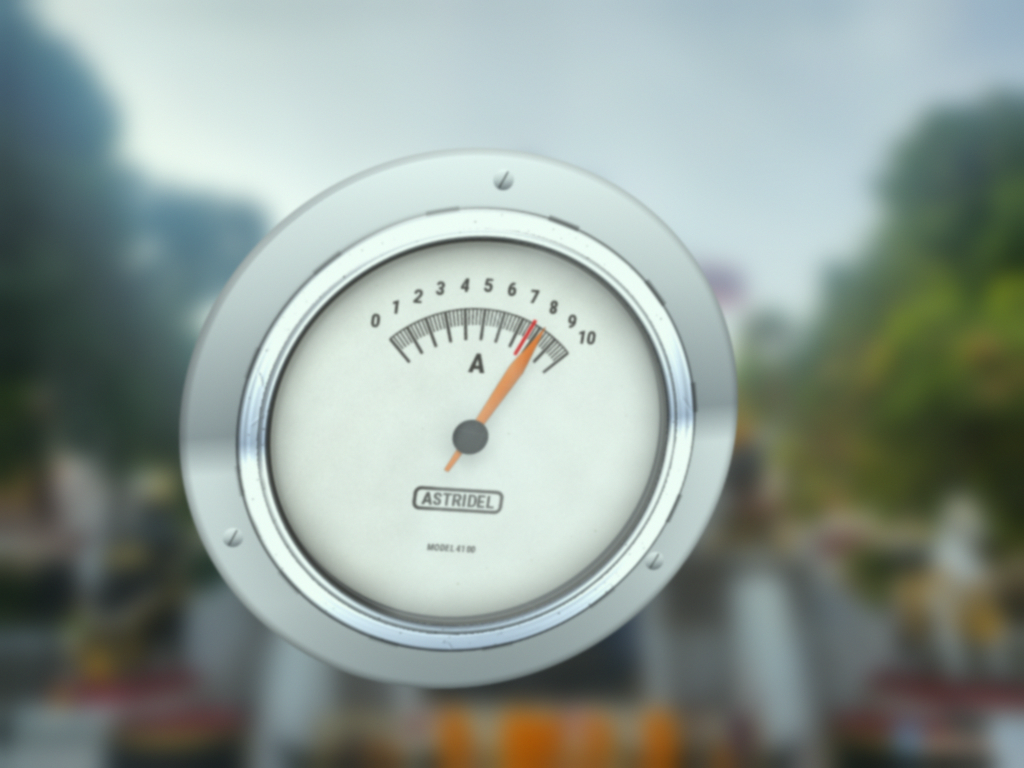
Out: 8A
